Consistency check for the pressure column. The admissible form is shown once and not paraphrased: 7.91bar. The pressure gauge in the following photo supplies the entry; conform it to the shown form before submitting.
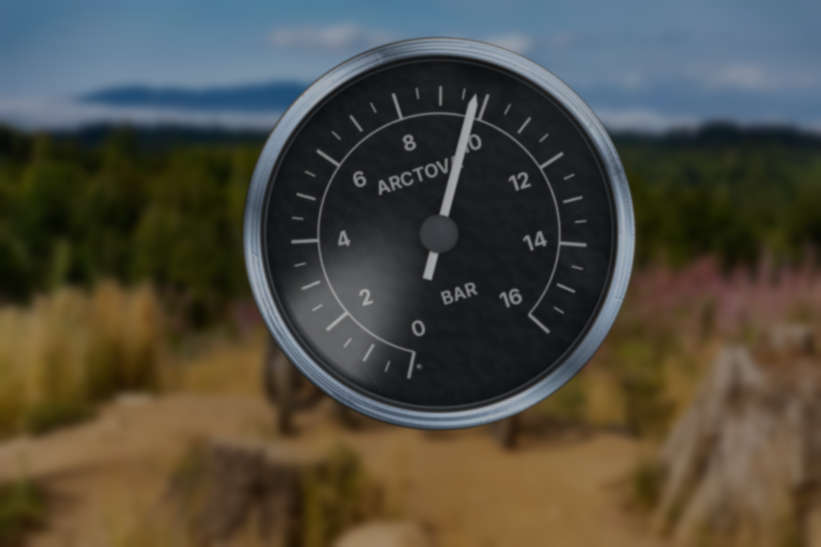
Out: 9.75bar
